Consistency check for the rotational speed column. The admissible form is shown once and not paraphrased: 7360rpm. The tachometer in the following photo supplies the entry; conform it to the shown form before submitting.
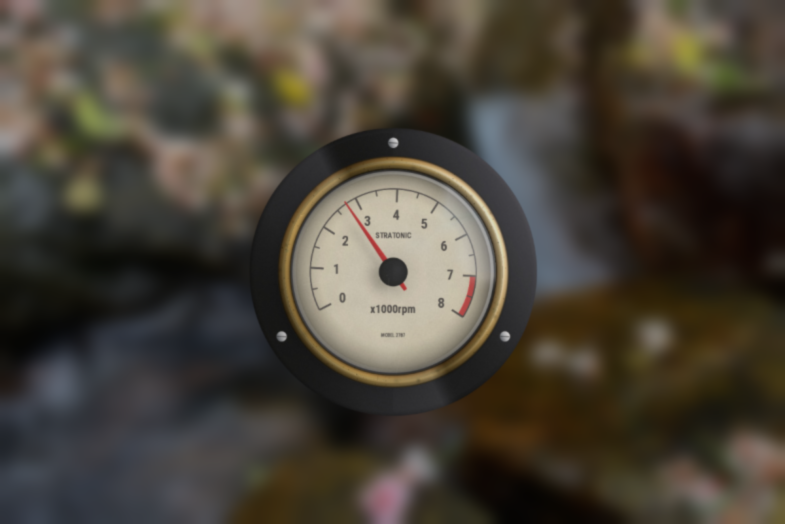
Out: 2750rpm
